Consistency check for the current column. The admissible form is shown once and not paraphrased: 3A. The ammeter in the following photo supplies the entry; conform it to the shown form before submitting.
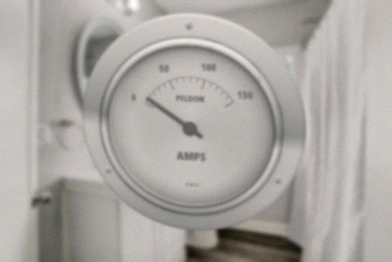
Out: 10A
